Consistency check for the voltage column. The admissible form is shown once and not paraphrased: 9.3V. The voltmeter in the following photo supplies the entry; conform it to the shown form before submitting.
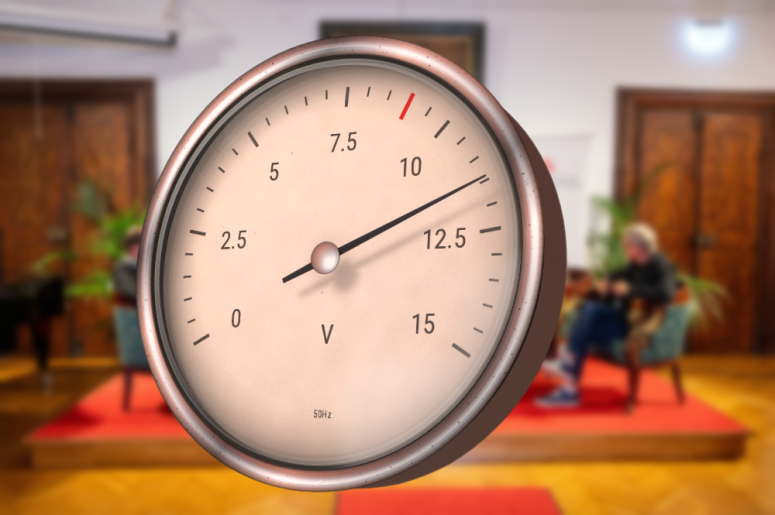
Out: 11.5V
